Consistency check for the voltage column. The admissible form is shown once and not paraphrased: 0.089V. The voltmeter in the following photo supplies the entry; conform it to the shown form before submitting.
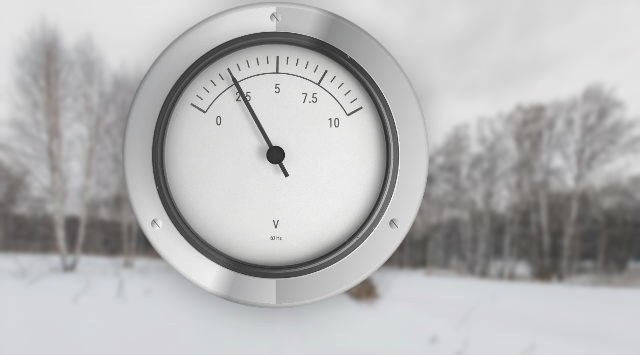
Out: 2.5V
